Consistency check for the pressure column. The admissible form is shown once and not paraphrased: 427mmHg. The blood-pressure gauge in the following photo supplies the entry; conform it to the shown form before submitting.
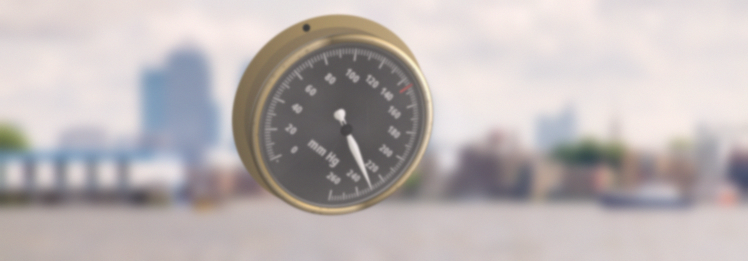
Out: 230mmHg
